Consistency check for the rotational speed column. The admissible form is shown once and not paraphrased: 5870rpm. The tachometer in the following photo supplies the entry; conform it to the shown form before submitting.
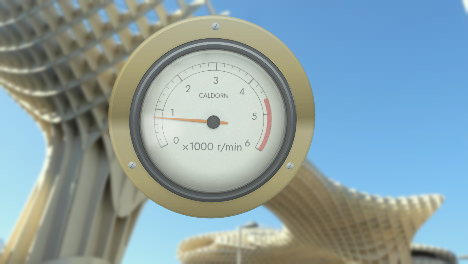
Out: 800rpm
